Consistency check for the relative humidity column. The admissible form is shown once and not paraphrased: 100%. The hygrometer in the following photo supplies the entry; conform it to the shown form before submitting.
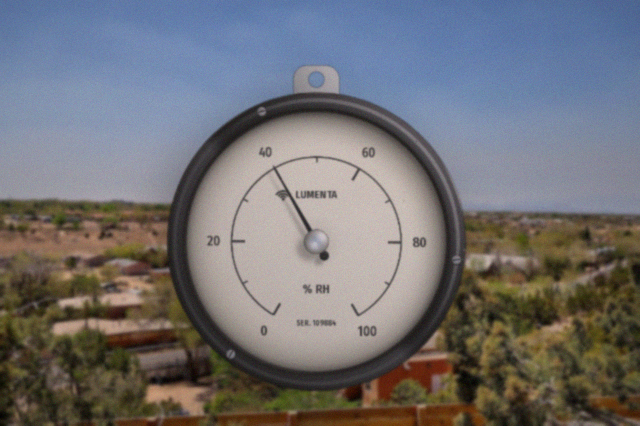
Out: 40%
